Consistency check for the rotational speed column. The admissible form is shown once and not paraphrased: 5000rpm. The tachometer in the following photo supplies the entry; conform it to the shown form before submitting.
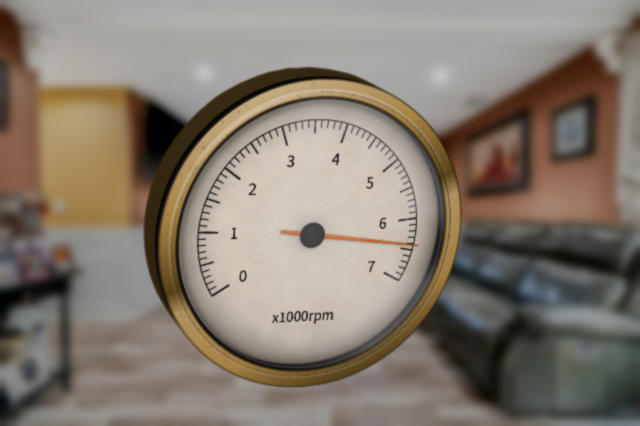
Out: 6400rpm
